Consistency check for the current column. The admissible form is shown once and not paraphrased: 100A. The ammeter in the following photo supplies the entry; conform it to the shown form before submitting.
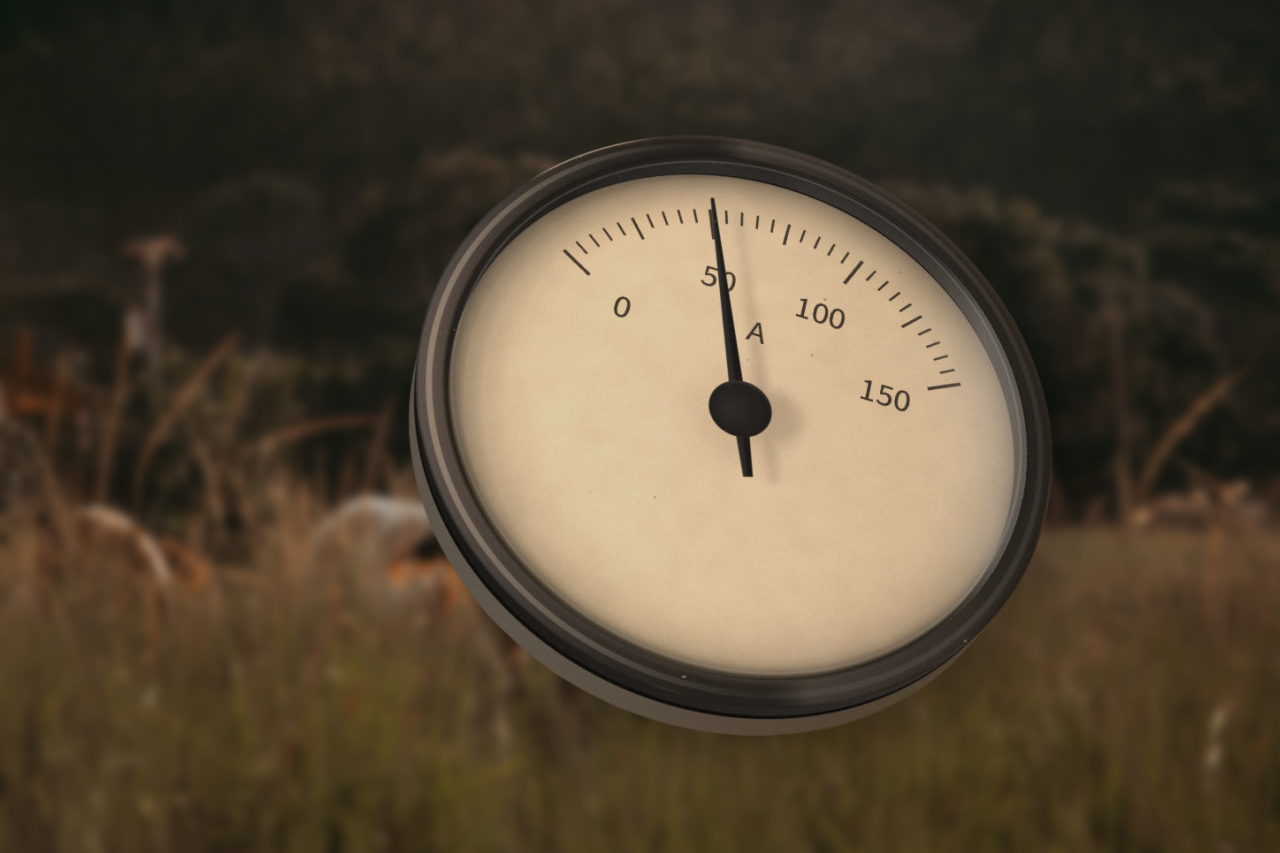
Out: 50A
